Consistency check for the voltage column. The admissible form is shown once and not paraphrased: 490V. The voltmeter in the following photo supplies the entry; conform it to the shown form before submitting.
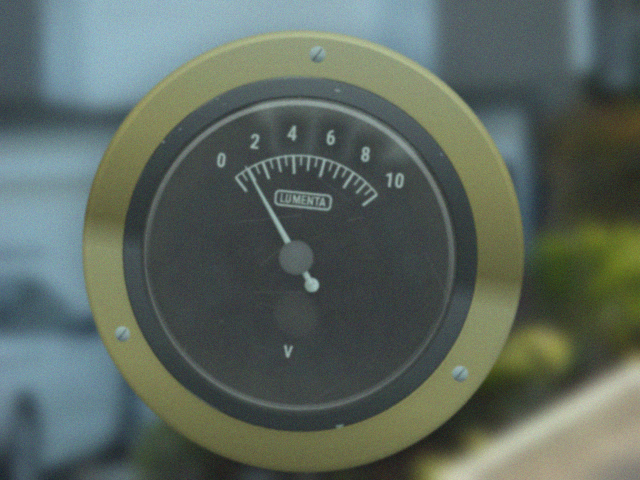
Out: 1V
